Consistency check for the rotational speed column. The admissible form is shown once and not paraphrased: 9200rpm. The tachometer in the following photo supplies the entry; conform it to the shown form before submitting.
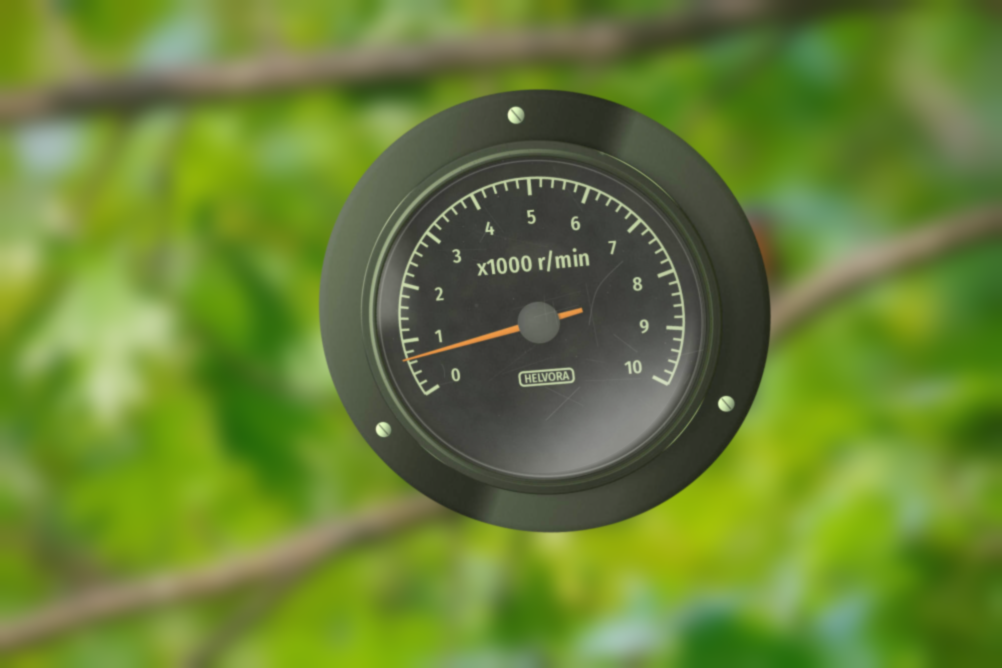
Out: 700rpm
